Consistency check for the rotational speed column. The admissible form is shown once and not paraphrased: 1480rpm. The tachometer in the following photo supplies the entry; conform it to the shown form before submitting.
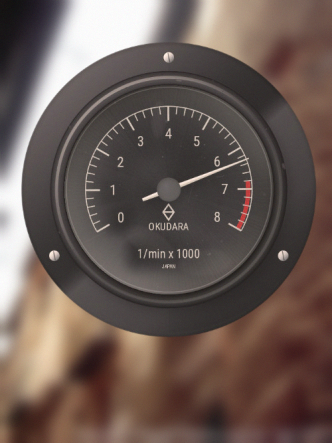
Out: 6300rpm
